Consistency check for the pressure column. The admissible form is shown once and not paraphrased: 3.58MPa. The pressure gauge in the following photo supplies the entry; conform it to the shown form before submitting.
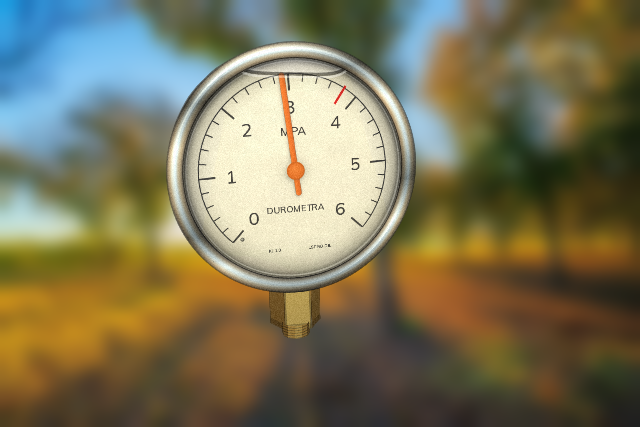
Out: 2.9MPa
